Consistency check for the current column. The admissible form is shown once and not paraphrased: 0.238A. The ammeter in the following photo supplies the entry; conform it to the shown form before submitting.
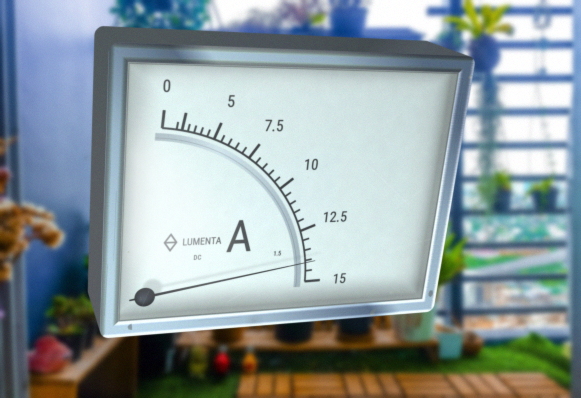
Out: 14A
